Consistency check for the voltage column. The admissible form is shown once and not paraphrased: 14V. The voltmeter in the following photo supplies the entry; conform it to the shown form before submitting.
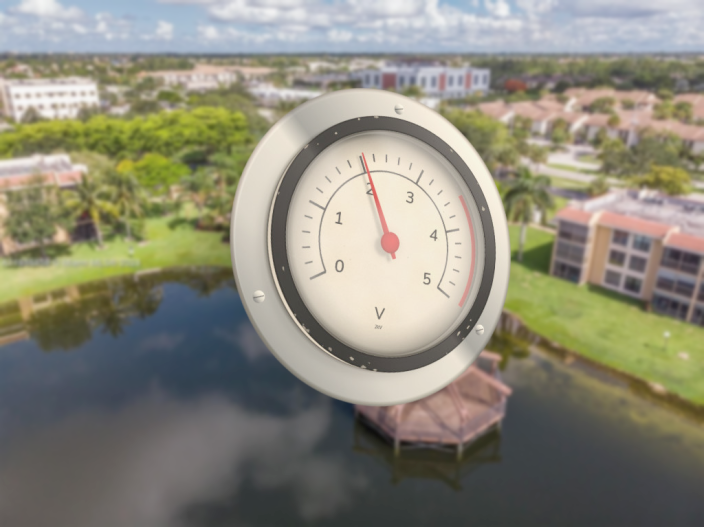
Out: 2V
